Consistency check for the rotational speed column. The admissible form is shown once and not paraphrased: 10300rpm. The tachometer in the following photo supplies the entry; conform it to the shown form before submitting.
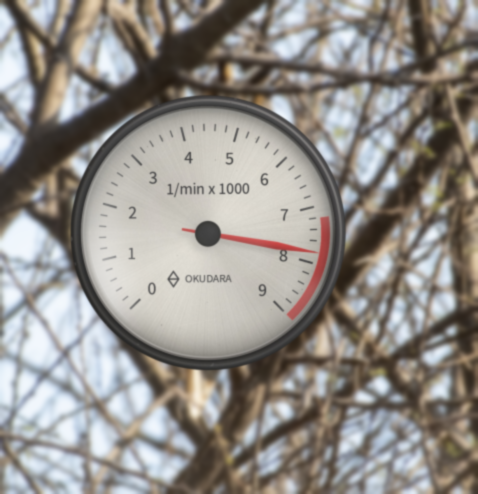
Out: 7800rpm
